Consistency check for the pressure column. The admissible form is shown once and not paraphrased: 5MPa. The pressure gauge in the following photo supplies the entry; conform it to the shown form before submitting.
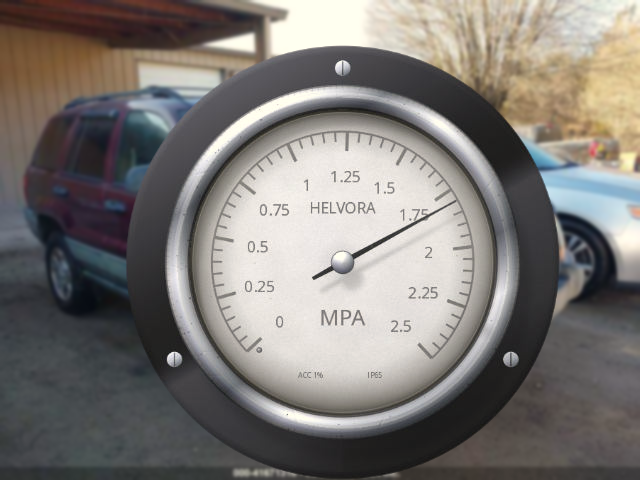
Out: 1.8MPa
